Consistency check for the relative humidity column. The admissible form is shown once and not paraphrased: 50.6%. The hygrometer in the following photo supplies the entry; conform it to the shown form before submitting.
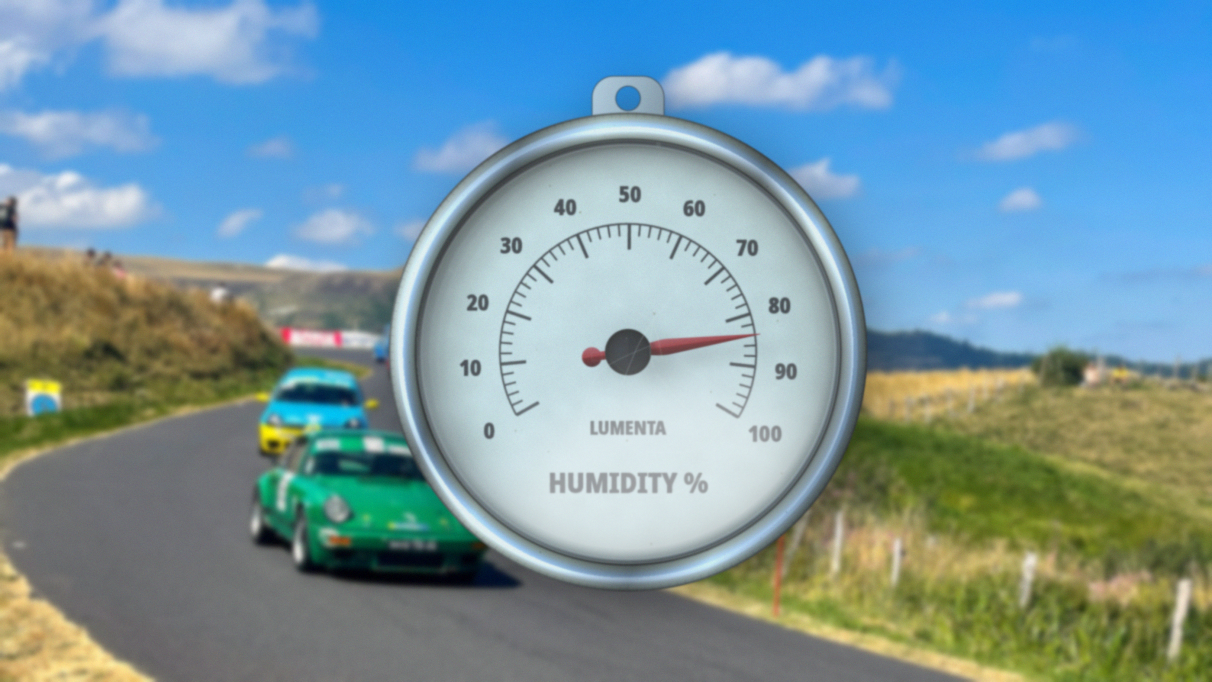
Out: 84%
